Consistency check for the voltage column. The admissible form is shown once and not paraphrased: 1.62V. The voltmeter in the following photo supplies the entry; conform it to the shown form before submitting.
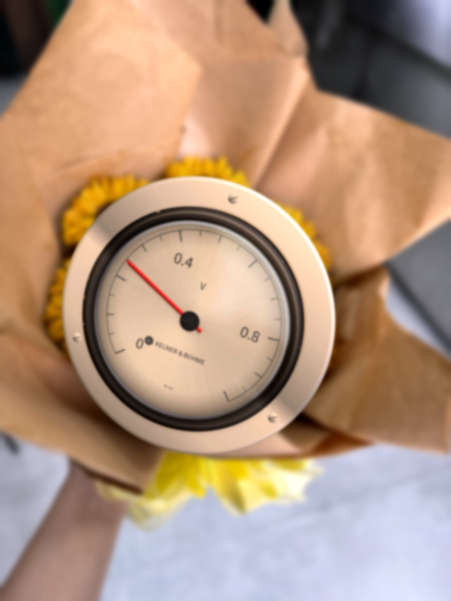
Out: 0.25V
